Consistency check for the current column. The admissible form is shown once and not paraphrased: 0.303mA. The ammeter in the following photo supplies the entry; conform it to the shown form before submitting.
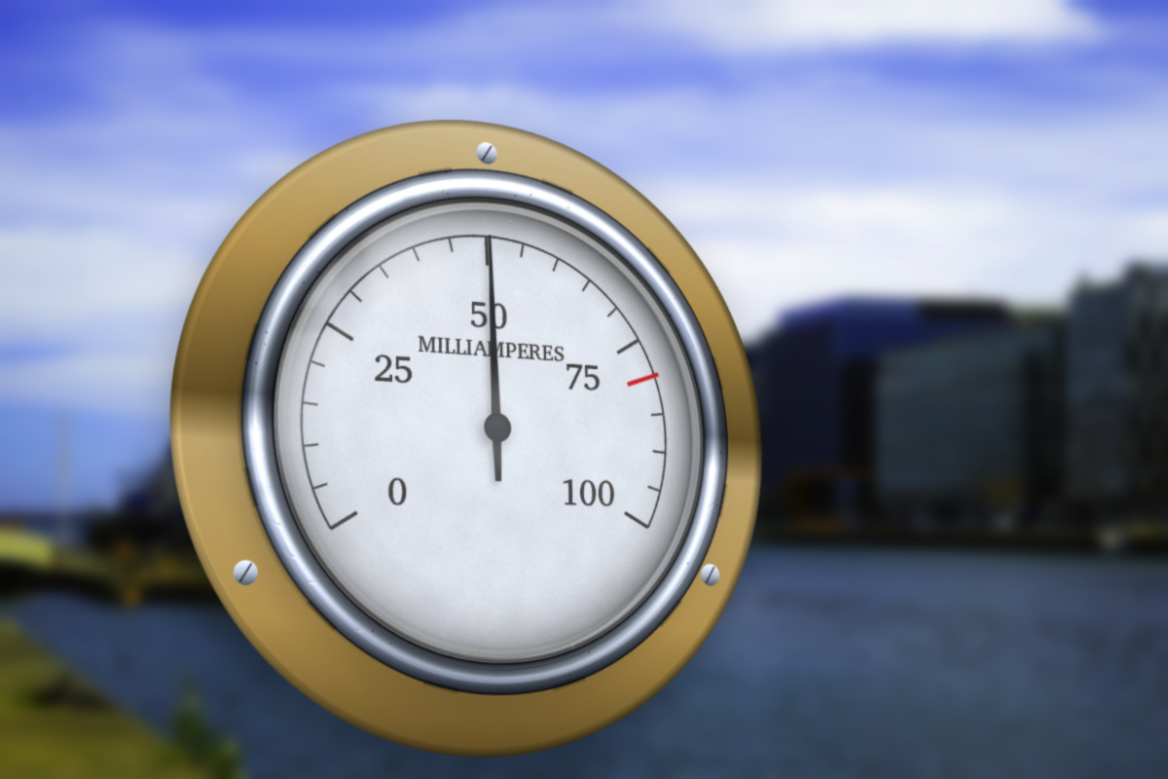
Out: 50mA
